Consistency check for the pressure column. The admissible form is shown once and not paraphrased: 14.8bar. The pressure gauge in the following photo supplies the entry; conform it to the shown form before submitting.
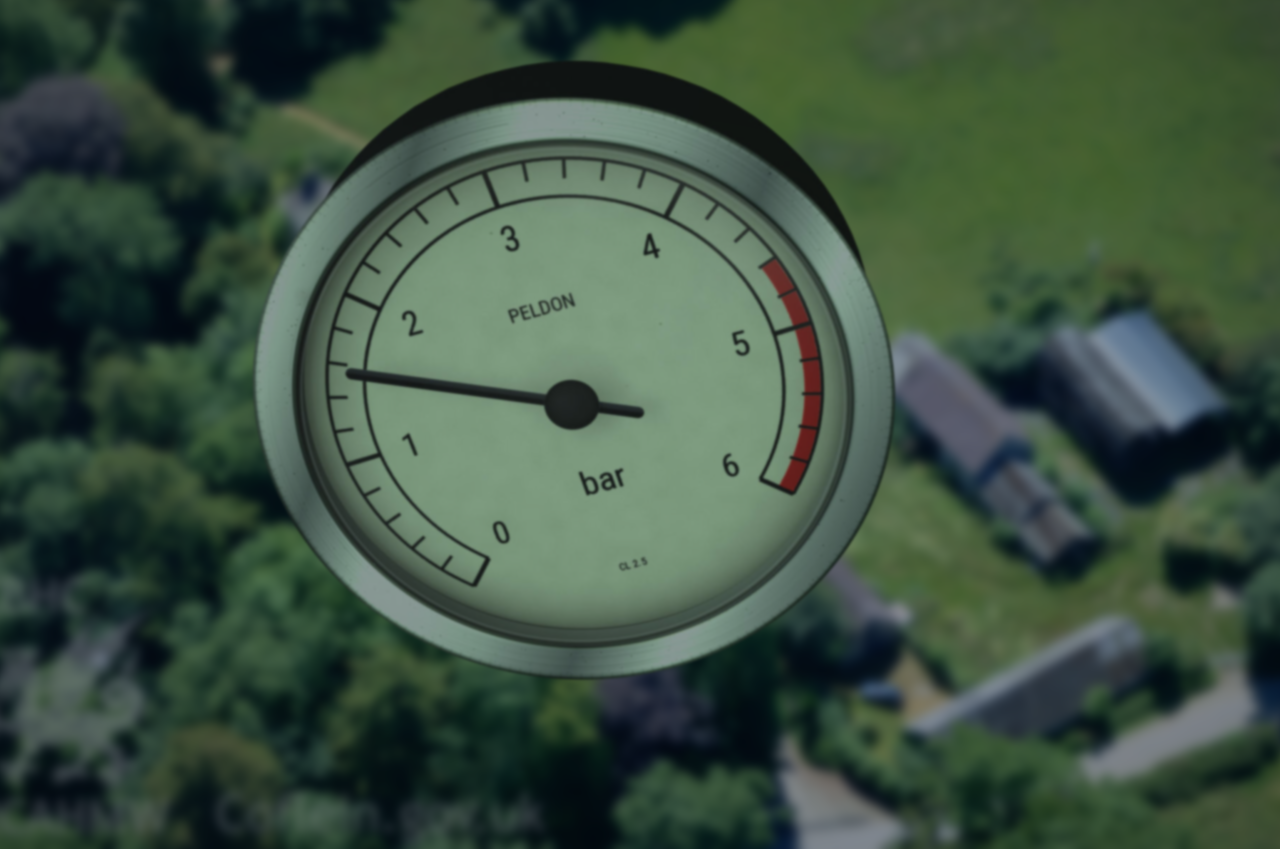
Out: 1.6bar
